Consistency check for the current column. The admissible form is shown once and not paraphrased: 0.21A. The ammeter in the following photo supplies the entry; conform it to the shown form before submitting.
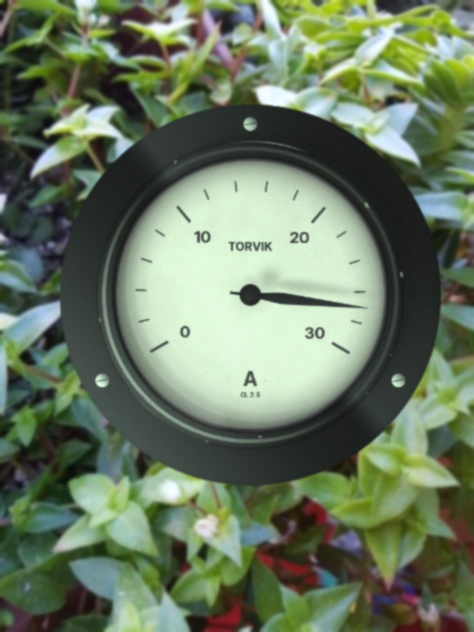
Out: 27A
